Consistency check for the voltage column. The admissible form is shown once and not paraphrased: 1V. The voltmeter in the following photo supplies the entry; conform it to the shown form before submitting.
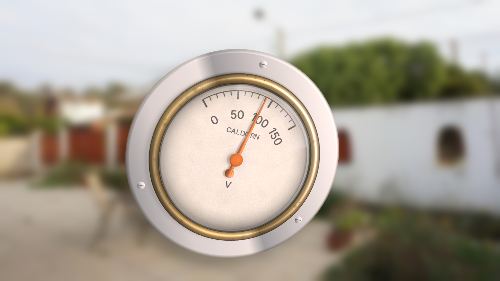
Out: 90V
